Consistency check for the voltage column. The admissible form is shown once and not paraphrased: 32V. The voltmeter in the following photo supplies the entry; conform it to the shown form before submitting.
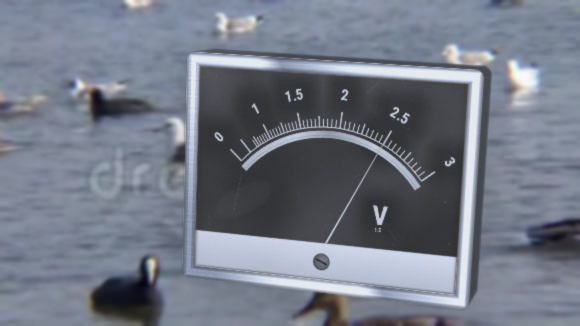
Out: 2.5V
